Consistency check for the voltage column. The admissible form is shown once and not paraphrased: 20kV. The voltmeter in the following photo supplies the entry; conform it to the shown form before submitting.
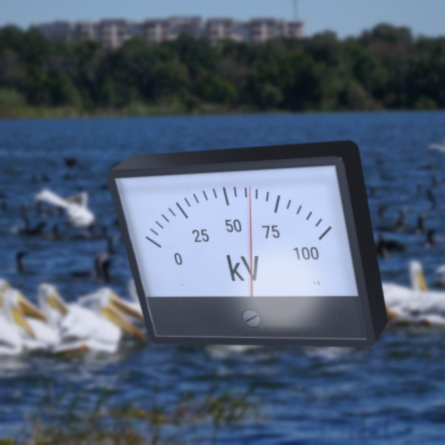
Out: 62.5kV
